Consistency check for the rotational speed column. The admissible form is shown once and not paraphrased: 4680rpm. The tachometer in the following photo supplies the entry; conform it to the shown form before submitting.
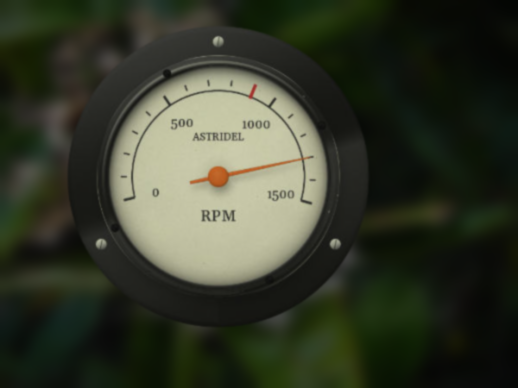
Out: 1300rpm
